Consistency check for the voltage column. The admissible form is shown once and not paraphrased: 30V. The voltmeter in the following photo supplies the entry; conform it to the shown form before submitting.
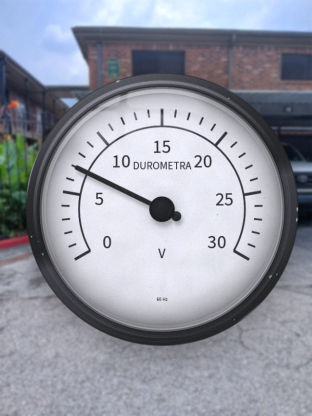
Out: 7V
